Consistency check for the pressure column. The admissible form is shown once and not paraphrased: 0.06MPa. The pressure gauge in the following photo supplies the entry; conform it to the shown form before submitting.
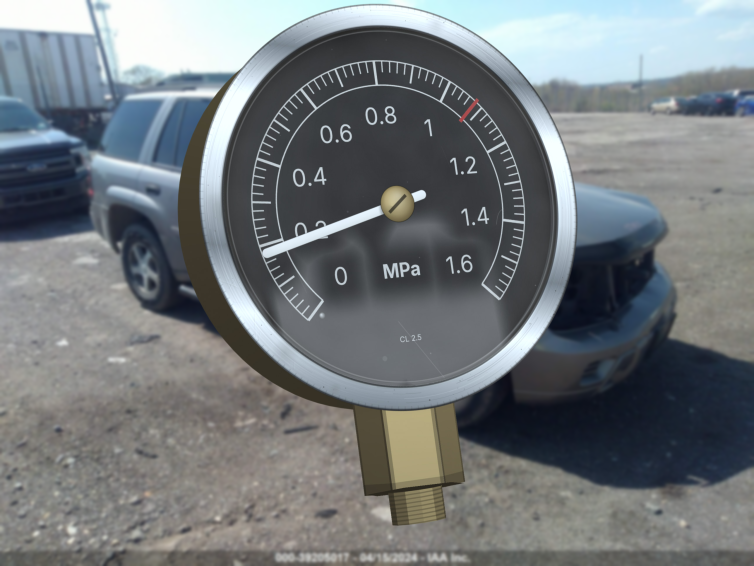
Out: 0.18MPa
